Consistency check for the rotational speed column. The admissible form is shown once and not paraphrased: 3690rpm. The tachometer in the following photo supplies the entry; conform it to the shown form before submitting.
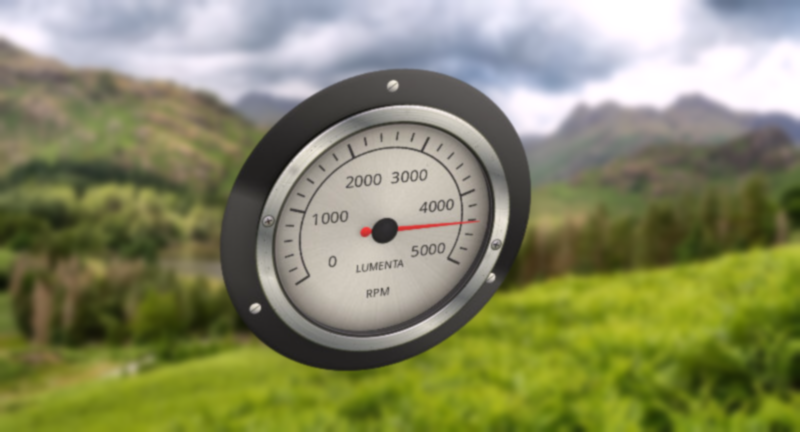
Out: 4400rpm
